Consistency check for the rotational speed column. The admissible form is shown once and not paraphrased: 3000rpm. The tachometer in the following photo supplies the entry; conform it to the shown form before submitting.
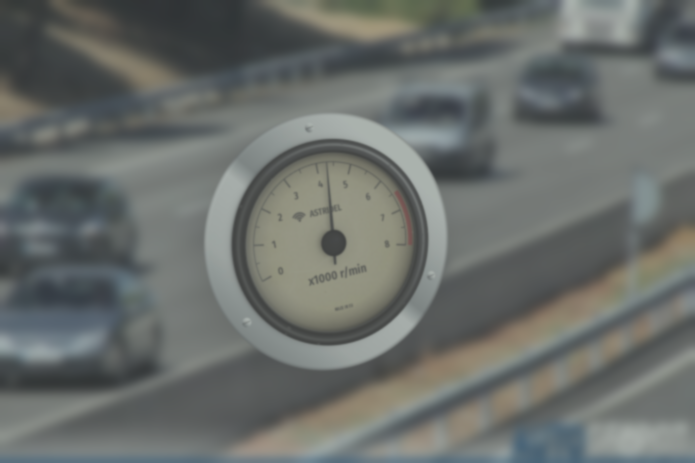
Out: 4250rpm
